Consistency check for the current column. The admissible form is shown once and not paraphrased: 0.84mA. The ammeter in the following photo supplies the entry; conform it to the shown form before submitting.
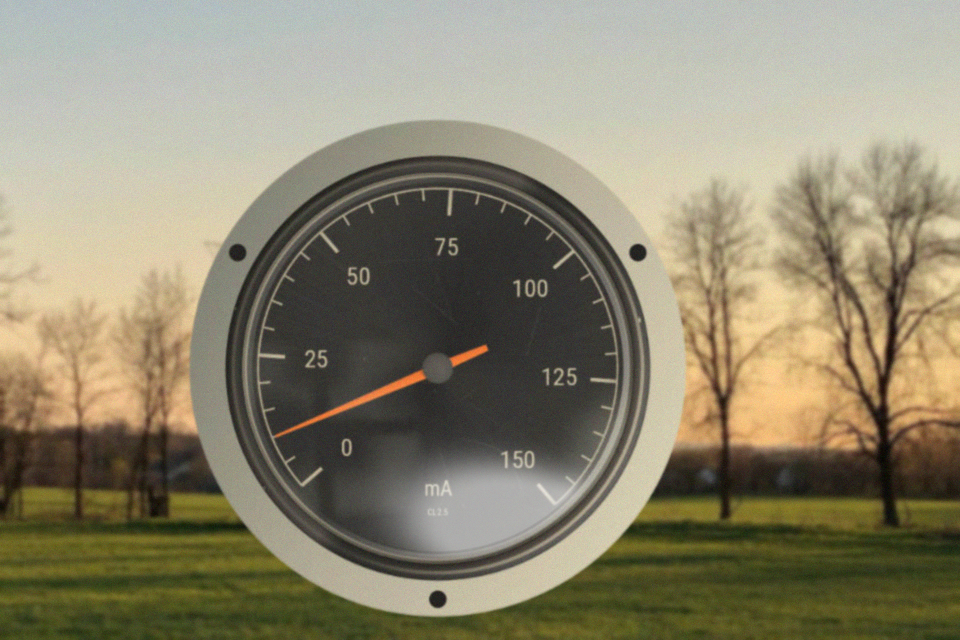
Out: 10mA
